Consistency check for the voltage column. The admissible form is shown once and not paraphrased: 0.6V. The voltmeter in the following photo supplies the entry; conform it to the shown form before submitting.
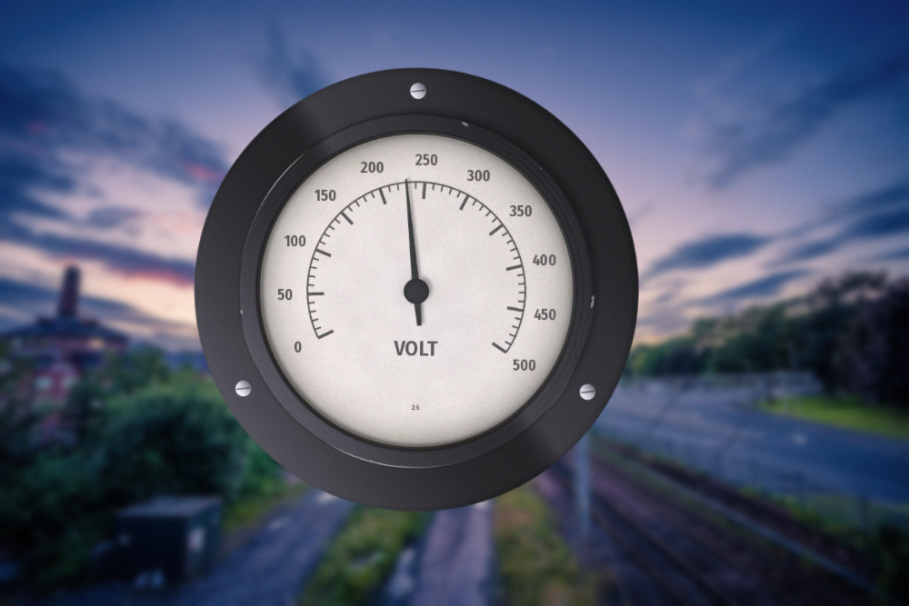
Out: 230V
